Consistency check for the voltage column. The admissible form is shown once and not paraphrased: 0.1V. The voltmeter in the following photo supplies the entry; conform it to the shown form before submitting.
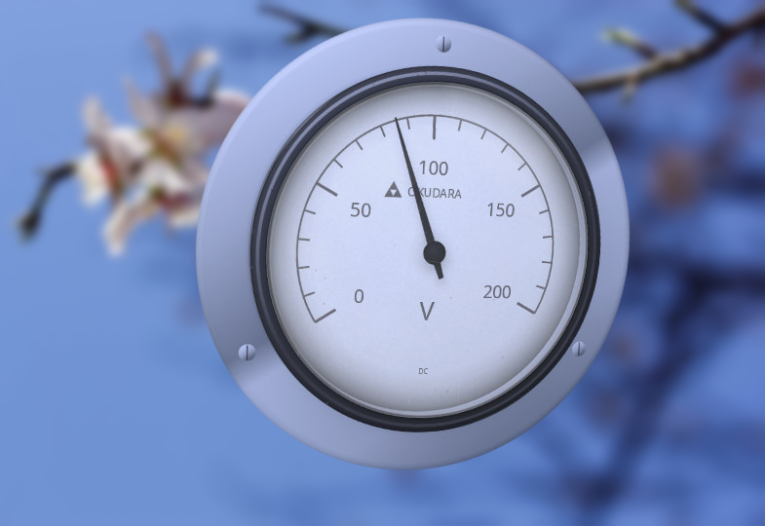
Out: 85V
